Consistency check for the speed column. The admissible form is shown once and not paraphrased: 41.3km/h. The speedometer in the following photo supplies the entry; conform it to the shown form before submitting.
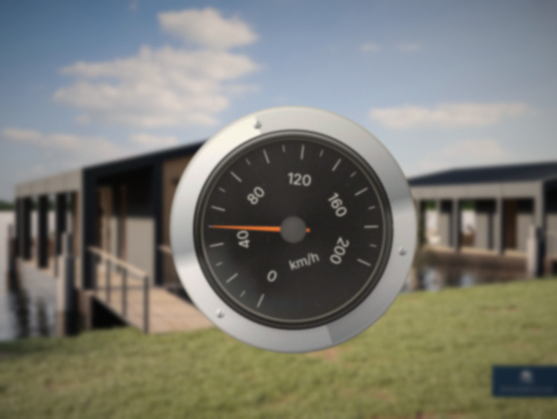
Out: 50km/h
